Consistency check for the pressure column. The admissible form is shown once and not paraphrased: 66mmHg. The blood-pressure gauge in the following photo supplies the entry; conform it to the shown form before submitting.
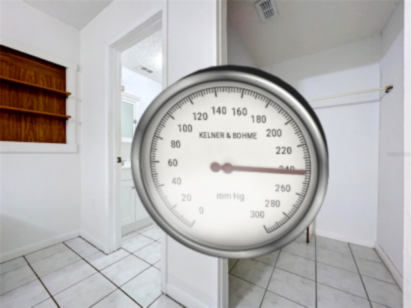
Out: 240mmHg
